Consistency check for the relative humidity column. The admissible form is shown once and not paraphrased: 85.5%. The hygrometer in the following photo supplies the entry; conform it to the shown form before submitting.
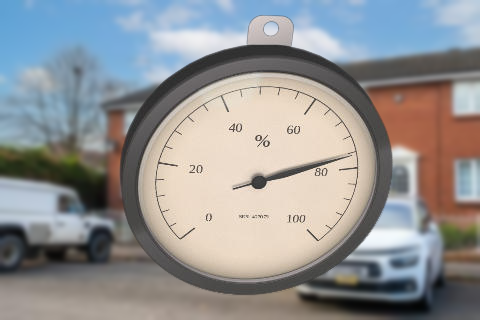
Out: 76%
